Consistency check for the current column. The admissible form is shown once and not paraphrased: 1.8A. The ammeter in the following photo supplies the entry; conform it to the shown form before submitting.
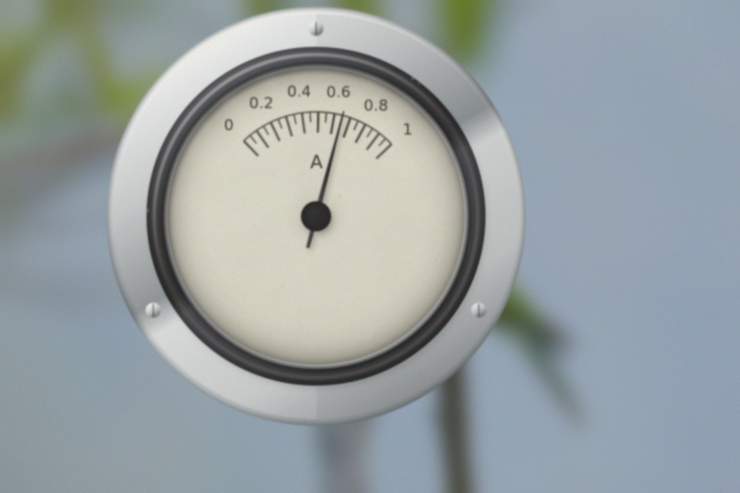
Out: 0.65A
